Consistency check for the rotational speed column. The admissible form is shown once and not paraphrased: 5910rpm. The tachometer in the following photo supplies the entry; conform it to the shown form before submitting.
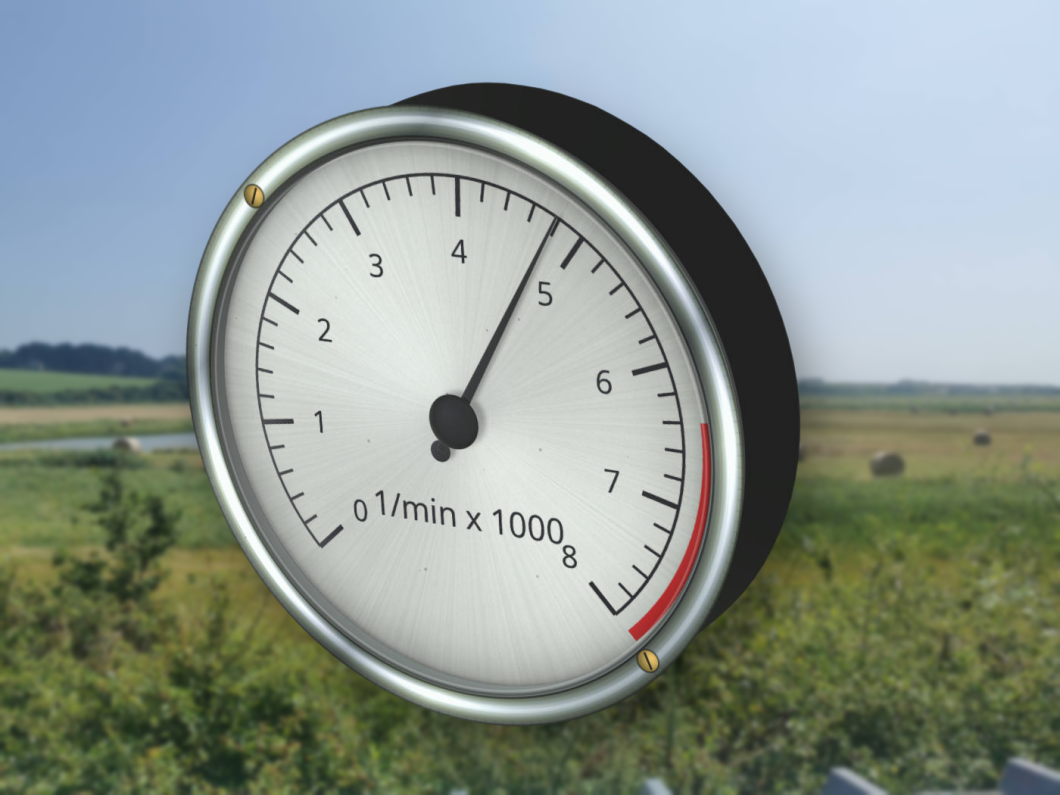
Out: 4800rpm
